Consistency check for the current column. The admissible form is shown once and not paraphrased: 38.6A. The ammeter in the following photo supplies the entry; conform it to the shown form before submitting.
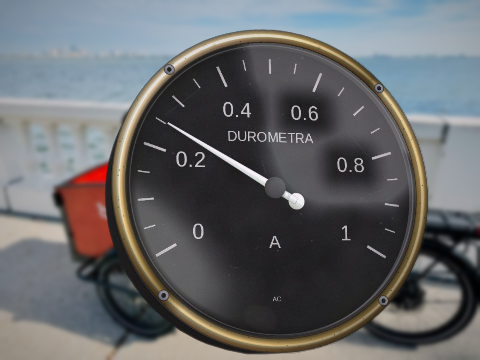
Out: 0.25A
